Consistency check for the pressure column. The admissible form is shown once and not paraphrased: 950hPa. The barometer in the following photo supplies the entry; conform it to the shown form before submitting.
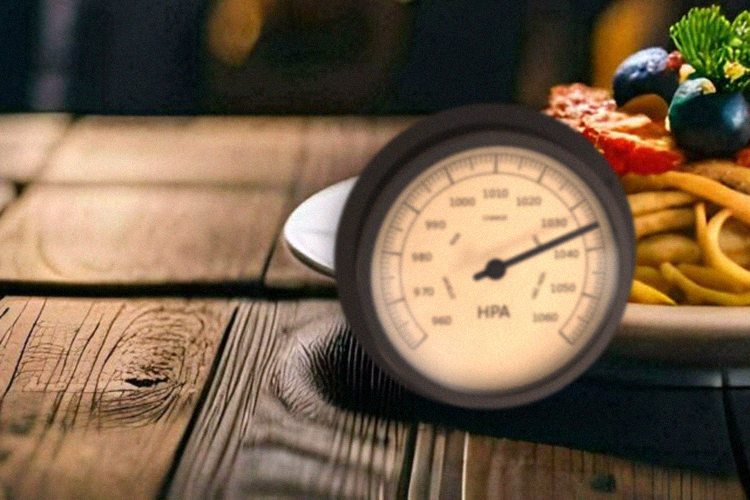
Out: 1035hPa
